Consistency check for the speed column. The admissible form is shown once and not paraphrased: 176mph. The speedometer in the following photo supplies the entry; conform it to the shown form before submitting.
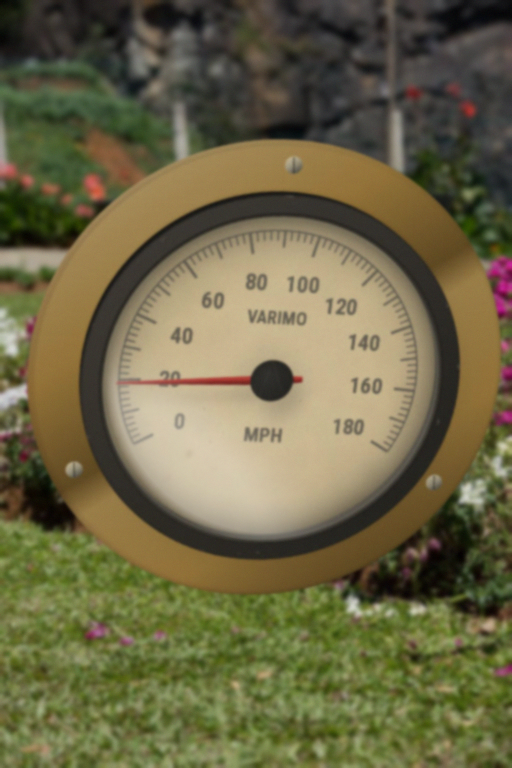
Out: 20mph
